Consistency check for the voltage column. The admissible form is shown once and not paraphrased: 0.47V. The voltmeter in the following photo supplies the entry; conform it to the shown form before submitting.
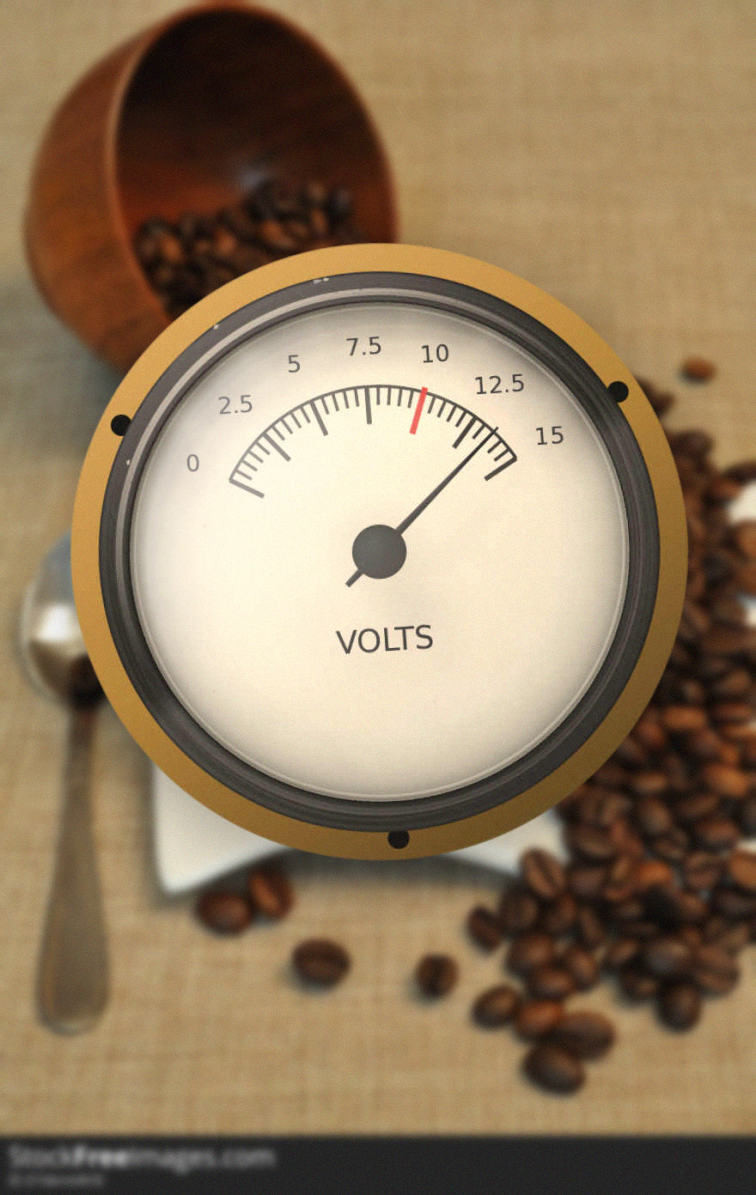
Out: 13.5V
